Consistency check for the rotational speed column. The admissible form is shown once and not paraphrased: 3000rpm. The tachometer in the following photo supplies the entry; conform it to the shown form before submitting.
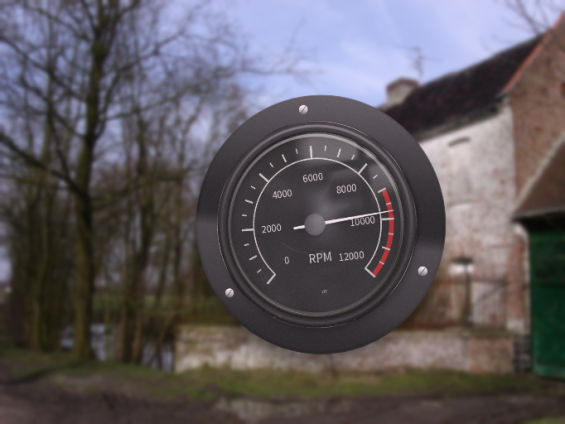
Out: 9750rpm
